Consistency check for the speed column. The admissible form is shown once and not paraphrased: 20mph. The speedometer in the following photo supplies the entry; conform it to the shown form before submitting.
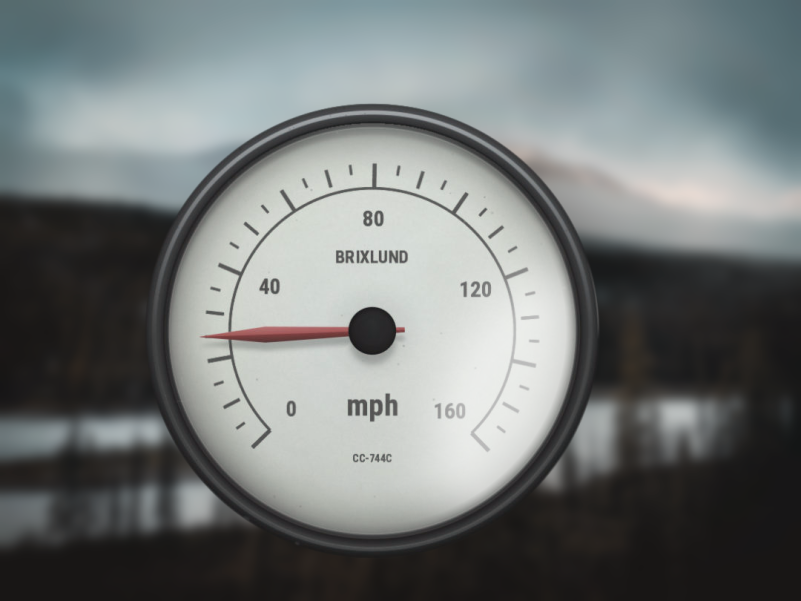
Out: 25mph
